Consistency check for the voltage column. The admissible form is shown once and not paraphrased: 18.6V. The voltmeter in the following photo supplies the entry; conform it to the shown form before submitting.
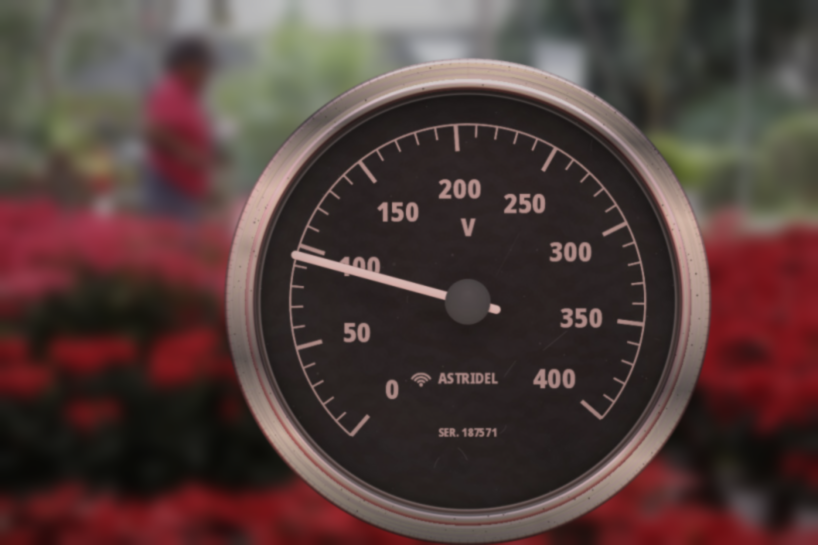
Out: 95V
